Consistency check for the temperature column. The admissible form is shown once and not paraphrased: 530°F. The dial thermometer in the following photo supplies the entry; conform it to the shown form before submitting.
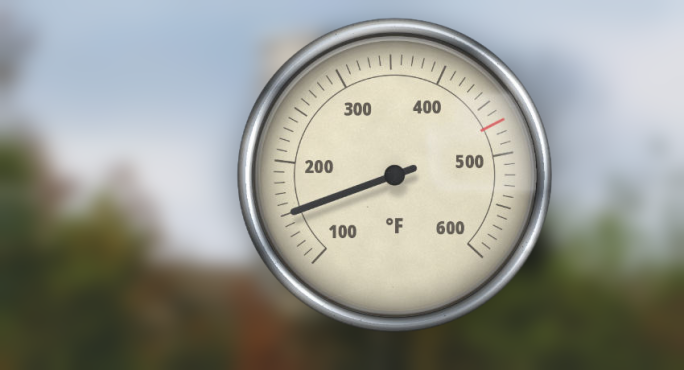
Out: 150°F
